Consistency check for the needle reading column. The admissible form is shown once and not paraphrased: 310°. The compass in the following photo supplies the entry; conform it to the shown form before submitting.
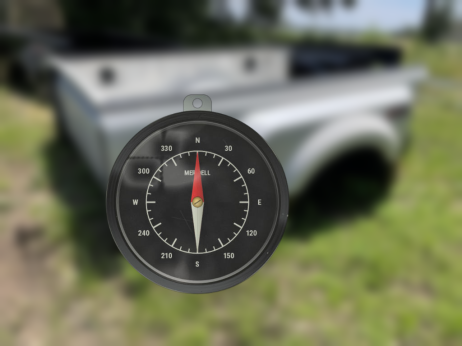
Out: 0°
